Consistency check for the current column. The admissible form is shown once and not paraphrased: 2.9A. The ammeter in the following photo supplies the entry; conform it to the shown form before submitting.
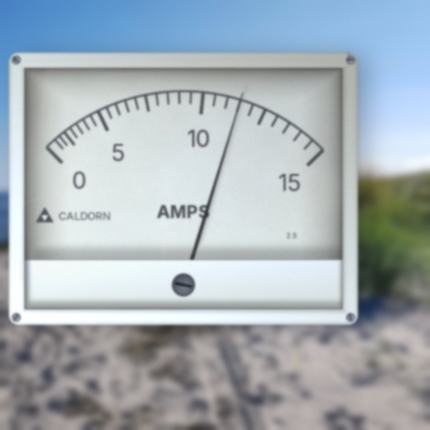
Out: 11.5A
